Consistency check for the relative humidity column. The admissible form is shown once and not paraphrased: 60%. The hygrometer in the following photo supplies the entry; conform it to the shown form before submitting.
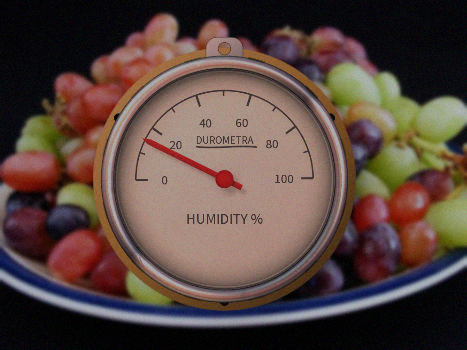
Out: 15%
